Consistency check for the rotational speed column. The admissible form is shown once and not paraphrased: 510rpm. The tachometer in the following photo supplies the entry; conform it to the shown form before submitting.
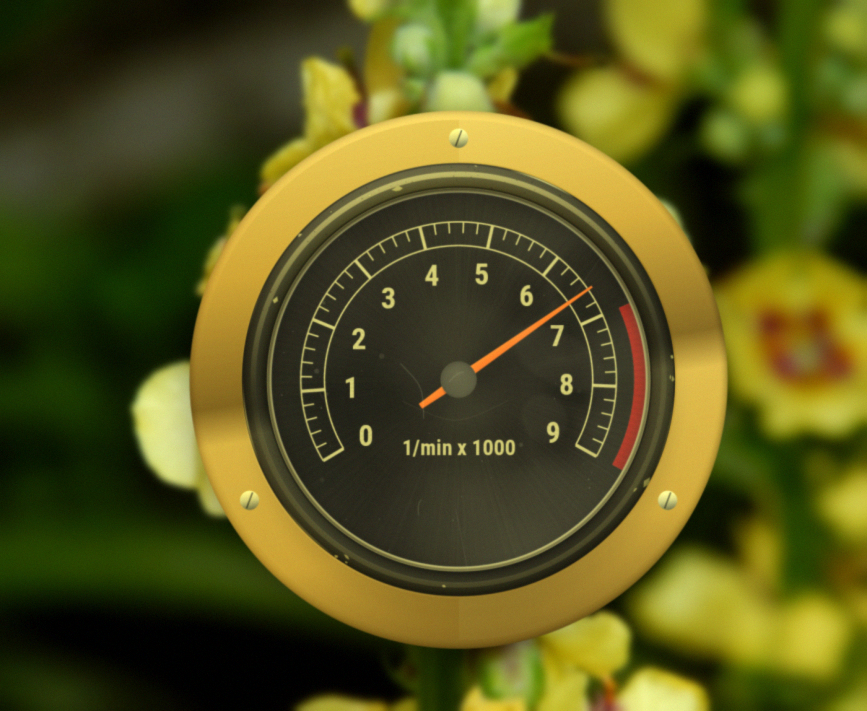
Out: 6600rpm
